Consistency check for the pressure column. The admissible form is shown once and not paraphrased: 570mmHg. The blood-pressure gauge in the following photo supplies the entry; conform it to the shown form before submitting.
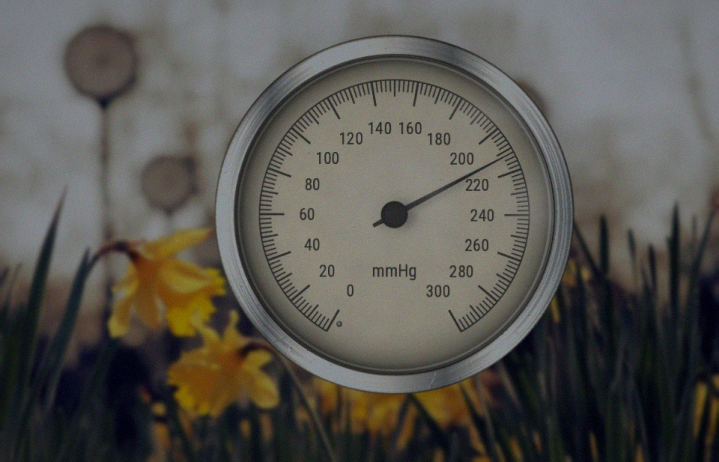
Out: 212mmHg
